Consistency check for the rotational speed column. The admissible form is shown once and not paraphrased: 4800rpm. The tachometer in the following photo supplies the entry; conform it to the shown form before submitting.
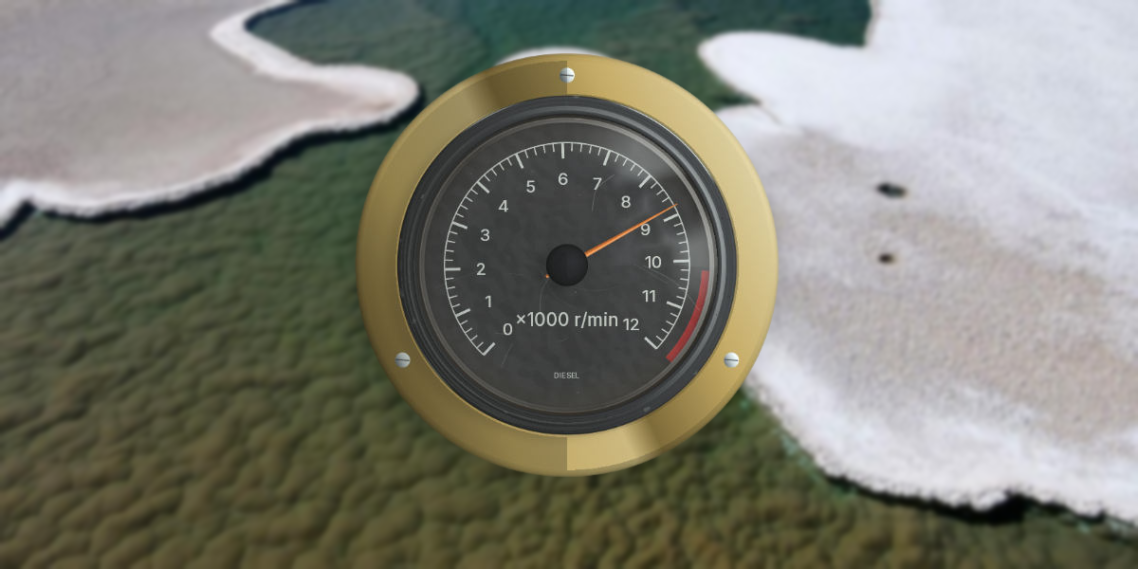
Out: 8800rpm
